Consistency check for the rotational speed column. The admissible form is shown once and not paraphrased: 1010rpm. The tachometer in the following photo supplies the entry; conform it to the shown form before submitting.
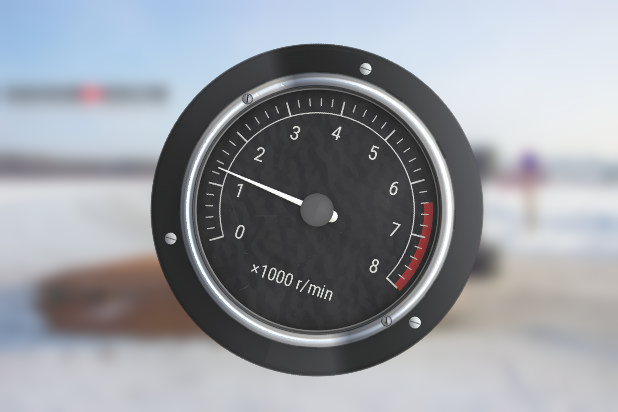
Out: 1300rpm
